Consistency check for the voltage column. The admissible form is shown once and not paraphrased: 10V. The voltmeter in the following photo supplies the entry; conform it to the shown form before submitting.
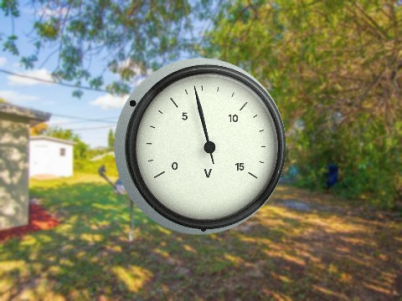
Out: 6.5V
